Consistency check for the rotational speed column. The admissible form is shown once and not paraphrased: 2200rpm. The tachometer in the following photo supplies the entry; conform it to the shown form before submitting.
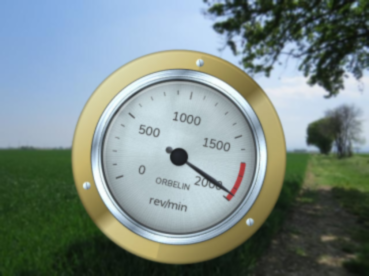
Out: 1950rpm
